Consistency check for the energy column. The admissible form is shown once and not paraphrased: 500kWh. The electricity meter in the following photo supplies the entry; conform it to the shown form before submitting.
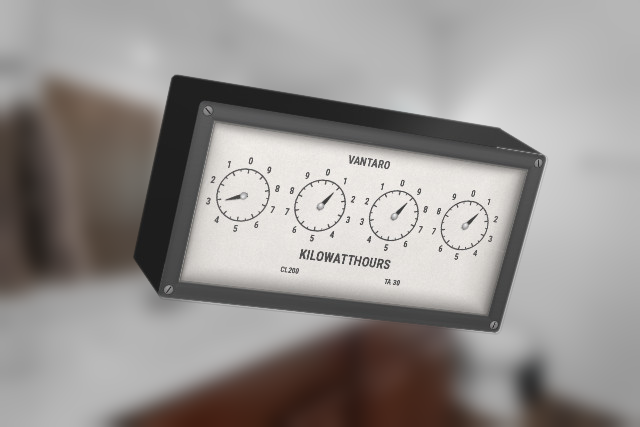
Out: 3091kWh
